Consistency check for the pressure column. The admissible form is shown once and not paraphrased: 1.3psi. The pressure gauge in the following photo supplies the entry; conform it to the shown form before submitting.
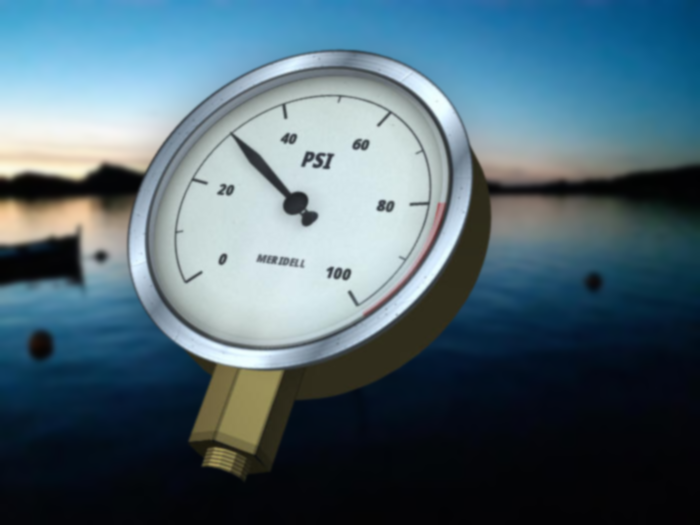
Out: 30psi
